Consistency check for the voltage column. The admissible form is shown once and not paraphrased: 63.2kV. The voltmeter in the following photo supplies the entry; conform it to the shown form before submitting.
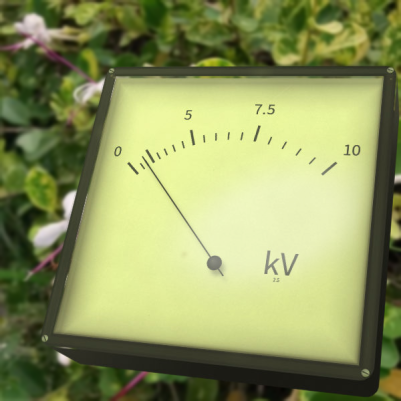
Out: 2kV
